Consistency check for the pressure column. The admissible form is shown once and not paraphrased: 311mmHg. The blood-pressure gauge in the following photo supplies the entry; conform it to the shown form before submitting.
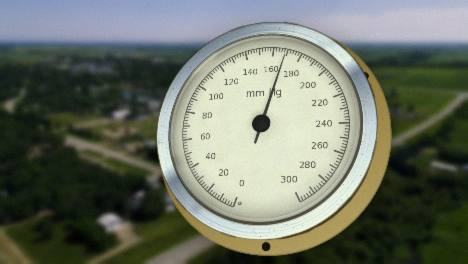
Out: 170mmHg
